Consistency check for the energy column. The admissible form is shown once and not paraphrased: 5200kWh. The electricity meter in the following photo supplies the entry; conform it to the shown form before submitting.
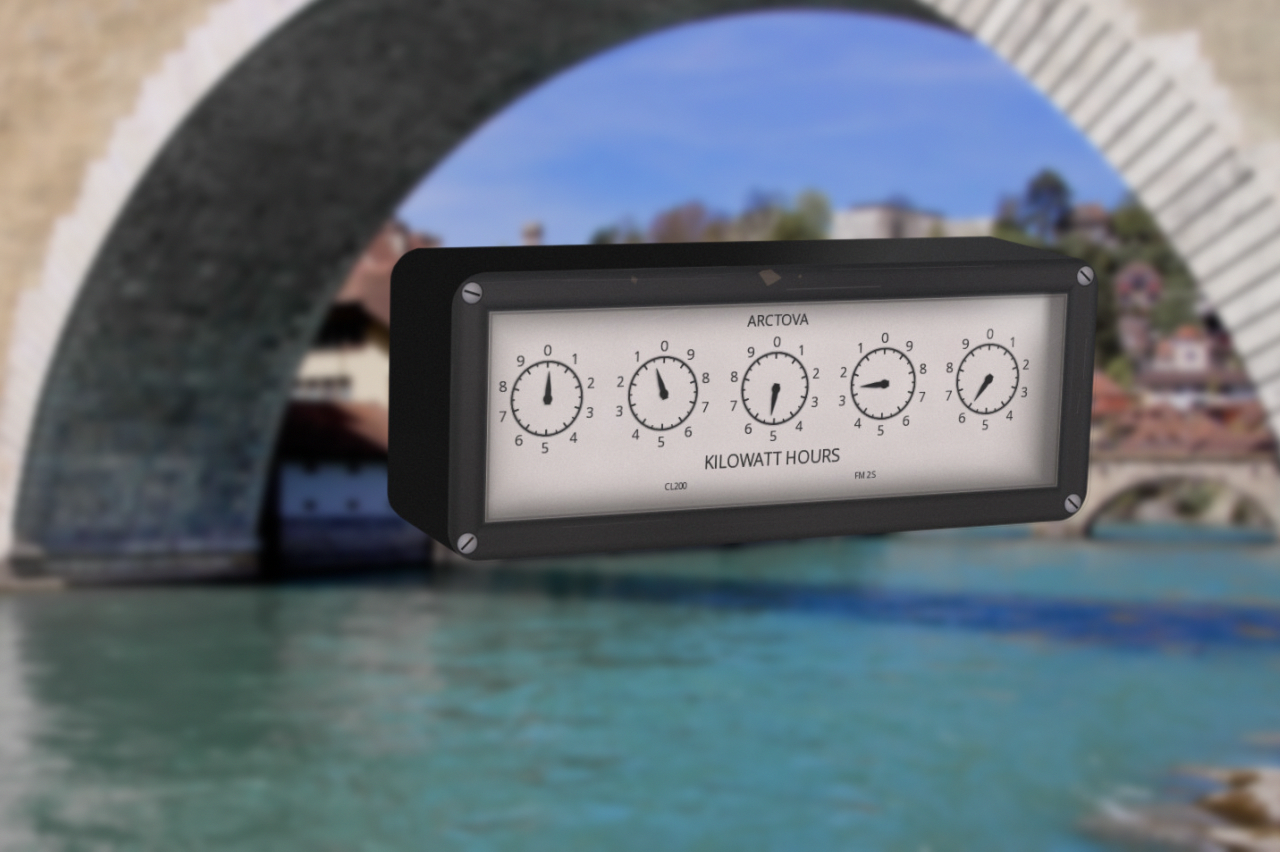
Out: 526kWh
